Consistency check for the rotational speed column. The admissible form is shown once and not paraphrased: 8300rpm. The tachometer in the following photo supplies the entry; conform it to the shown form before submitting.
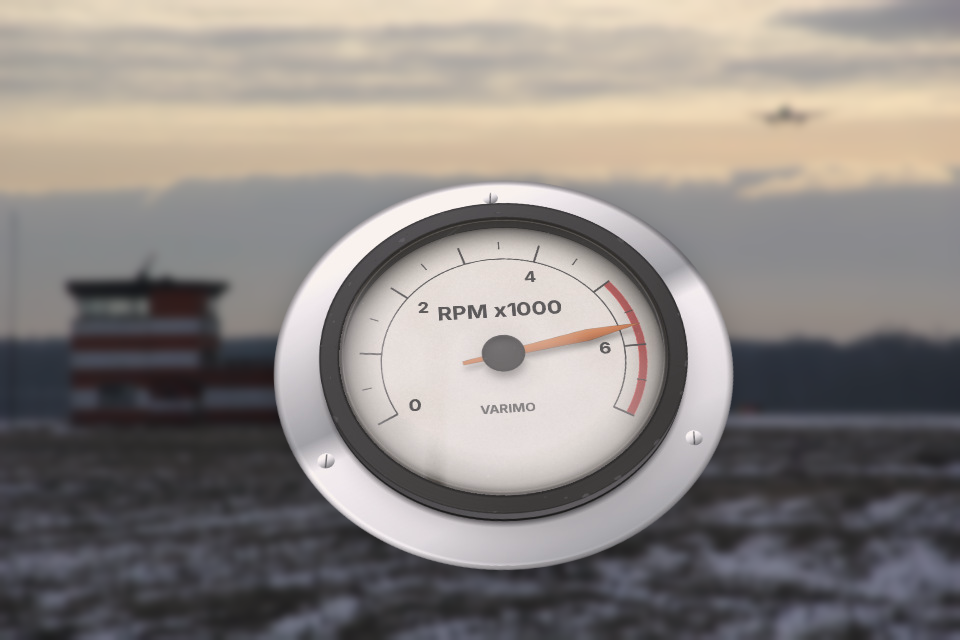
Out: 5750rpm
